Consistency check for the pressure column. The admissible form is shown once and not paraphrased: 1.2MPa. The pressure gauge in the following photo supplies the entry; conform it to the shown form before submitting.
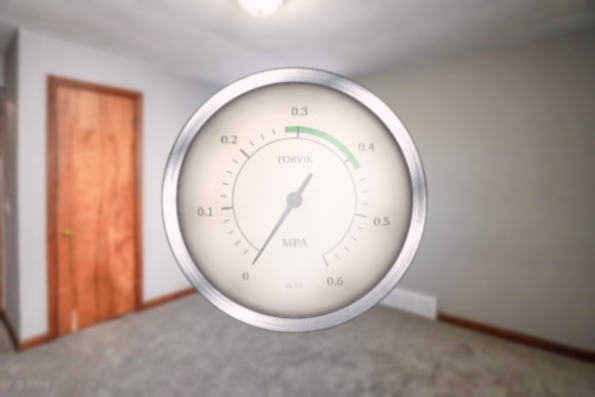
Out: 0MPa
